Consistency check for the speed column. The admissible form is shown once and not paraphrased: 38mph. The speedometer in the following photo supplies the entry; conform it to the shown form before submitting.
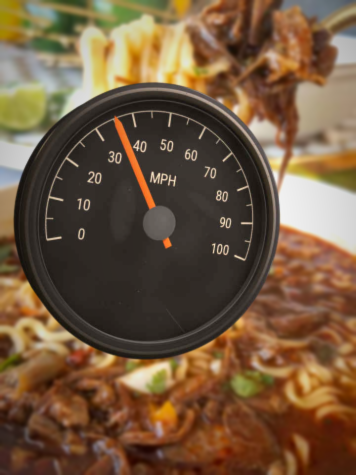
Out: 35mph
